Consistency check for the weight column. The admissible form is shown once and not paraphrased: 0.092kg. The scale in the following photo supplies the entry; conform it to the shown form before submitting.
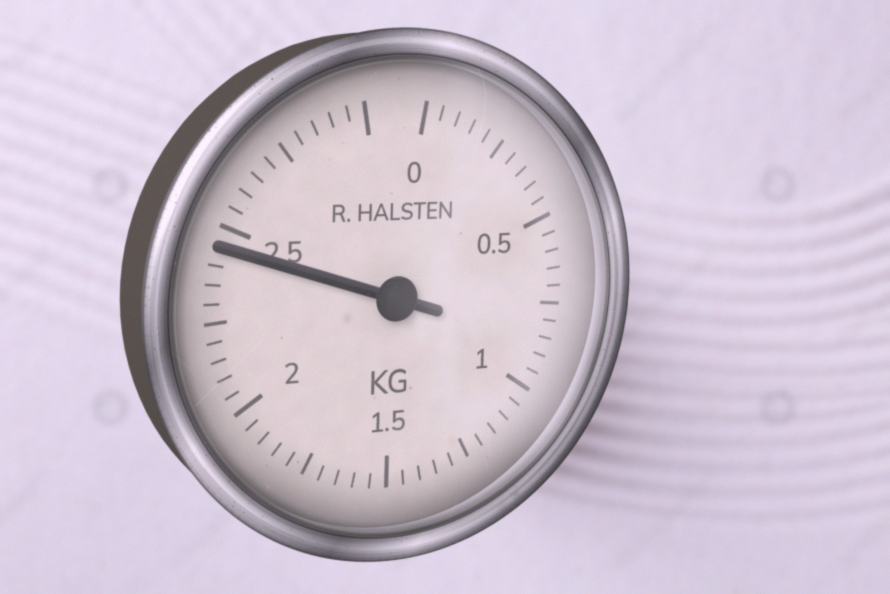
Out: 2.45kg
